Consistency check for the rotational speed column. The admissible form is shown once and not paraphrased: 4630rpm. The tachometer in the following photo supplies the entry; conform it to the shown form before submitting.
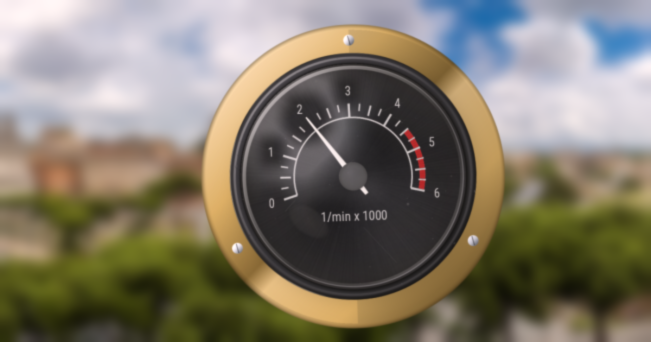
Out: 2000rpm
